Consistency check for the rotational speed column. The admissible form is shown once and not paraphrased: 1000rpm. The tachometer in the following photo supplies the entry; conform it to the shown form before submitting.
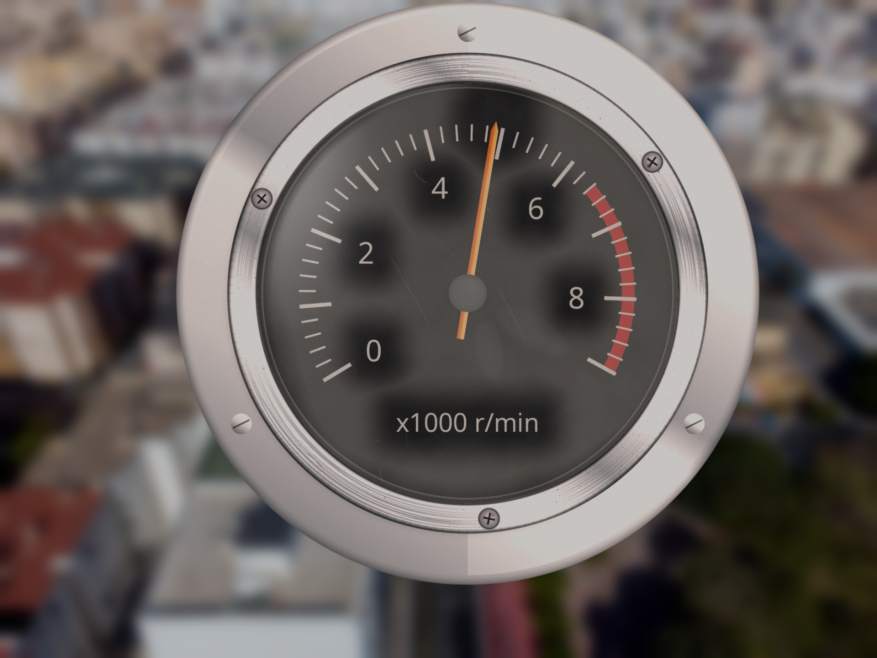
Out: 4900rpm
